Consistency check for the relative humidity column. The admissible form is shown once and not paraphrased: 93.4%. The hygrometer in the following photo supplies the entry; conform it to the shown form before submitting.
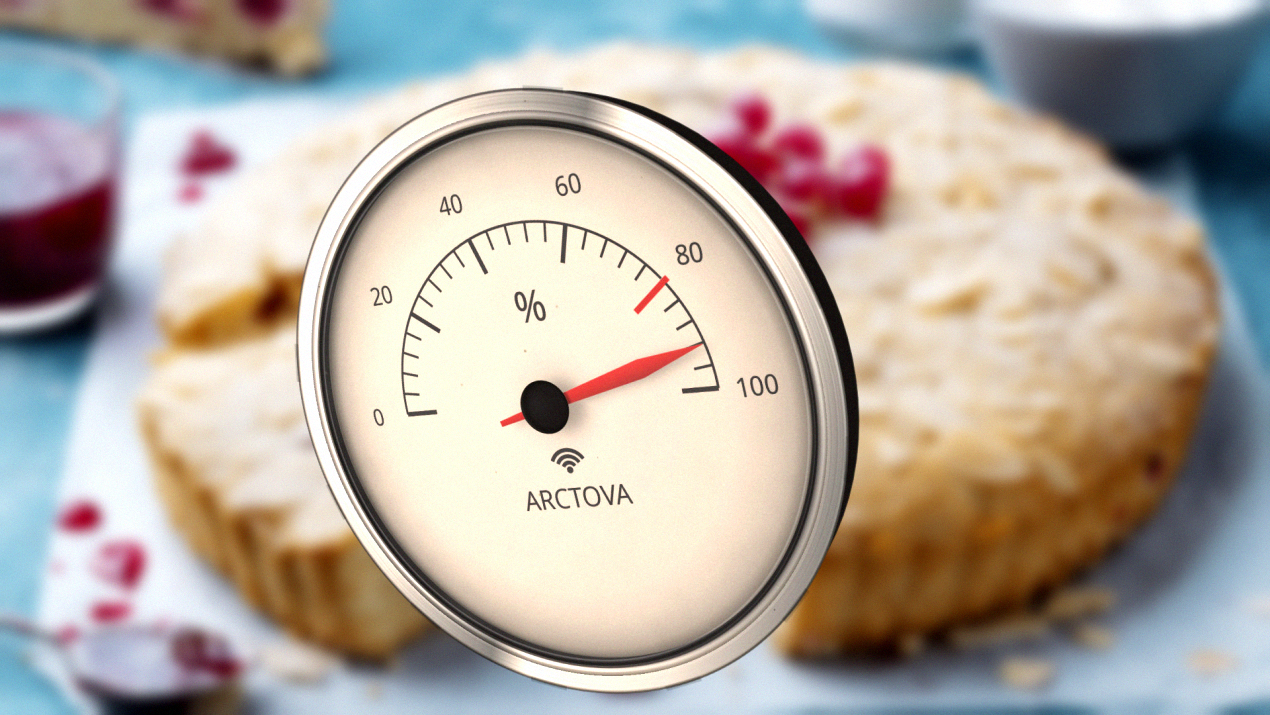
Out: 92%
